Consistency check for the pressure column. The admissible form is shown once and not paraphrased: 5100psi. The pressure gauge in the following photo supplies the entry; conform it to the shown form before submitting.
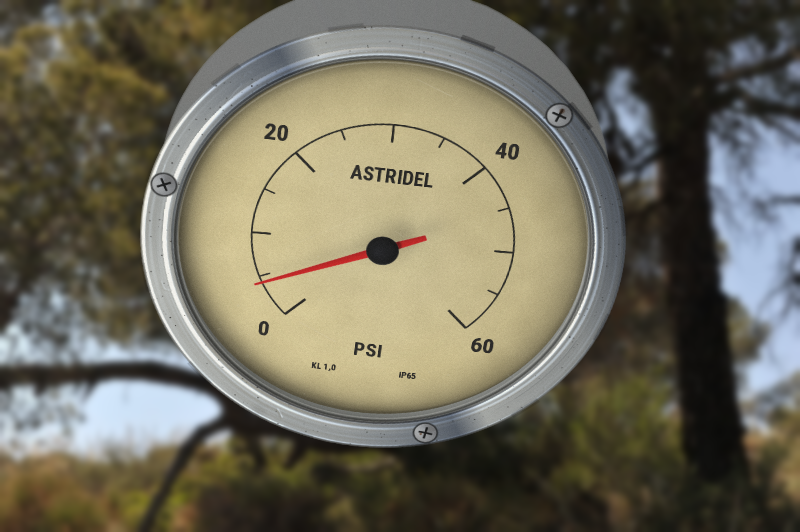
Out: 5psi
